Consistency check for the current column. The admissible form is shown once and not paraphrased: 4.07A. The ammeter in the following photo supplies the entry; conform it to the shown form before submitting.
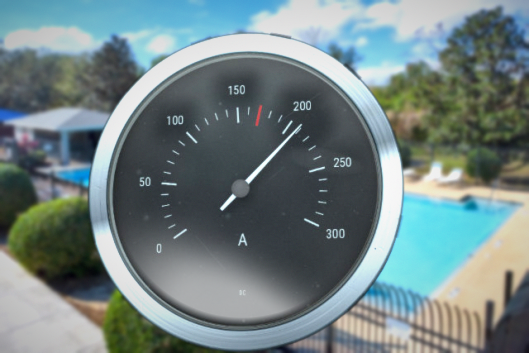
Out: 210A
